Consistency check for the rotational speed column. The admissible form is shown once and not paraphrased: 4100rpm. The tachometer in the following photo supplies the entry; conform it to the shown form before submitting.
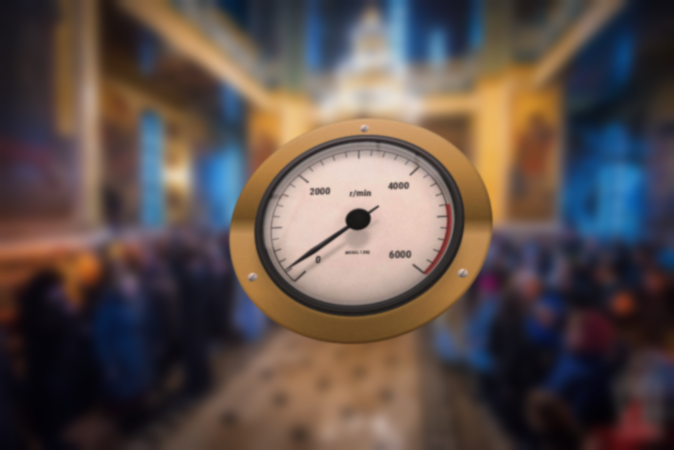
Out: 200rpm
